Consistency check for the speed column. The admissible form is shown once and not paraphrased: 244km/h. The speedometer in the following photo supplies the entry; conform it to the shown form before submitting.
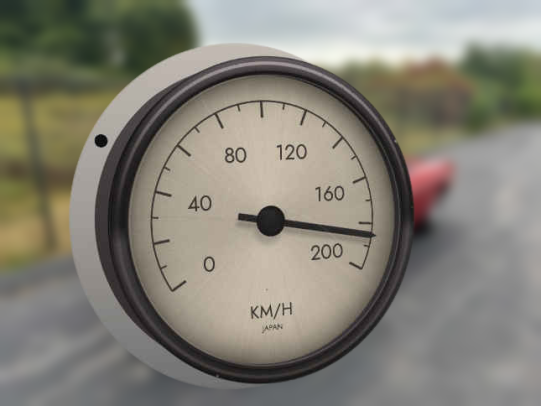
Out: 185km/h
